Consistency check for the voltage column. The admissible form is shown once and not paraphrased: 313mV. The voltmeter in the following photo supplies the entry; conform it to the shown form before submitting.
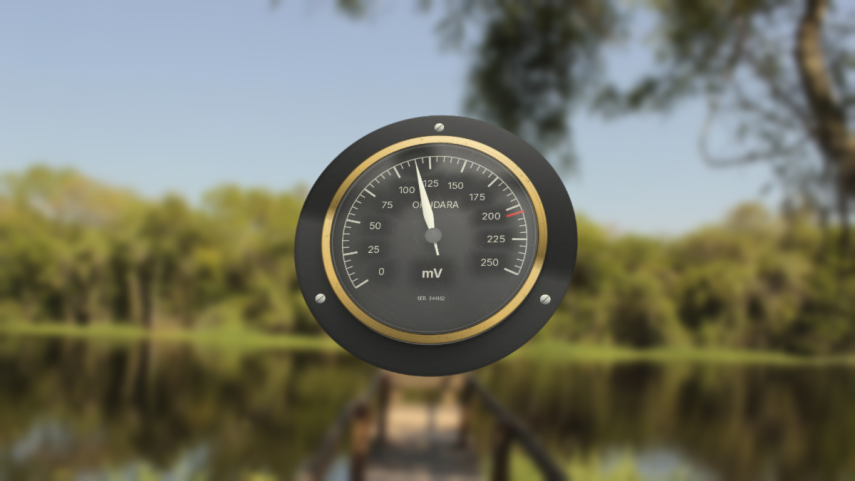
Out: 115mV
